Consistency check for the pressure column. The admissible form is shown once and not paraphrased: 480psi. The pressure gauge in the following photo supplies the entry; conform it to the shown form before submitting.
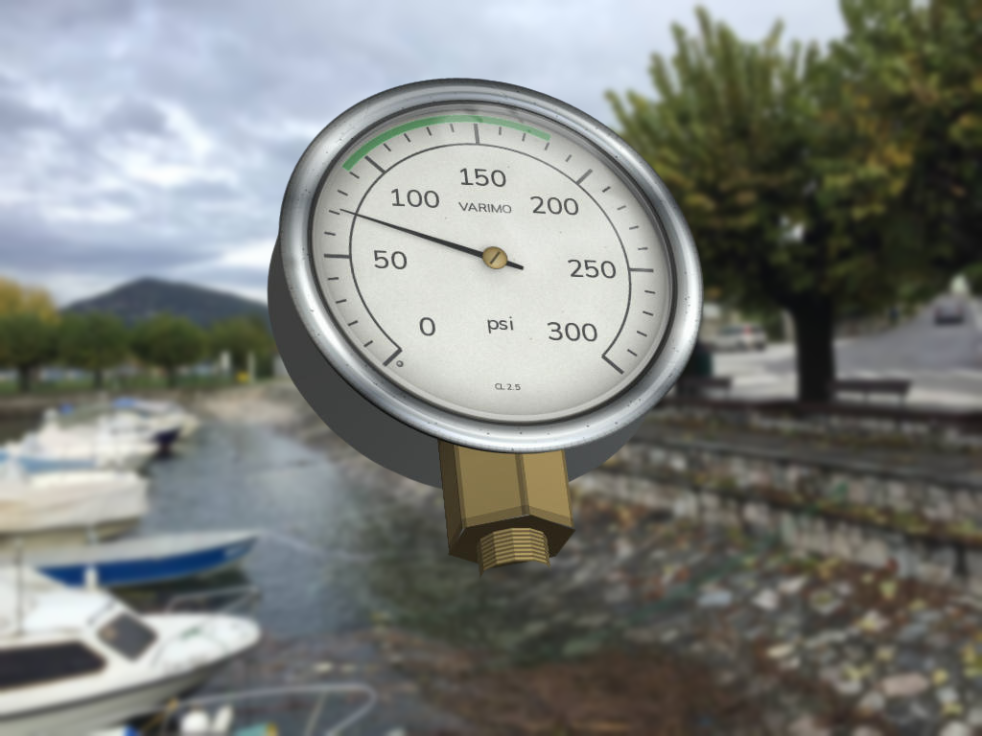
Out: 70psi
